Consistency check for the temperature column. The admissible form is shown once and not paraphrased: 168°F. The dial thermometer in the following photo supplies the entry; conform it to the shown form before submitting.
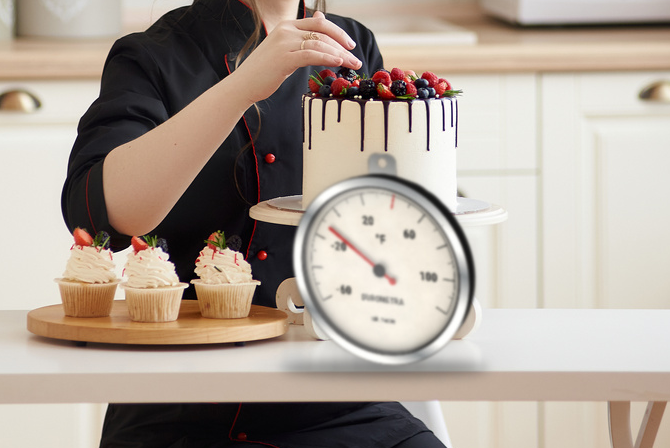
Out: -10°F
